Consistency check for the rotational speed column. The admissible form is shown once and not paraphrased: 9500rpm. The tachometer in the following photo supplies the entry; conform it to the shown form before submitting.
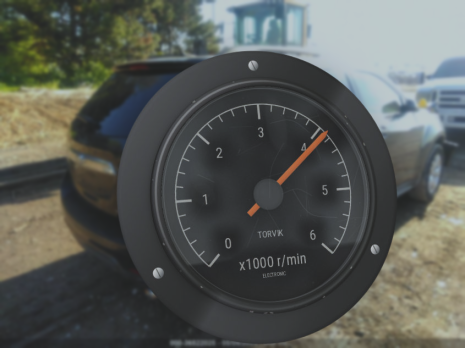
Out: 4100rpm
